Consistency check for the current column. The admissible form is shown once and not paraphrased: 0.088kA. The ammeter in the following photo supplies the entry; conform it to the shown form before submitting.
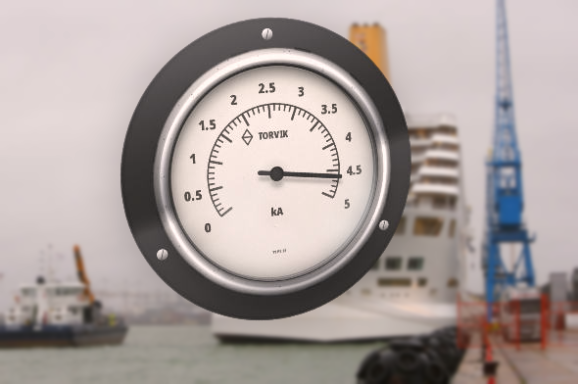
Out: 4.6kA
